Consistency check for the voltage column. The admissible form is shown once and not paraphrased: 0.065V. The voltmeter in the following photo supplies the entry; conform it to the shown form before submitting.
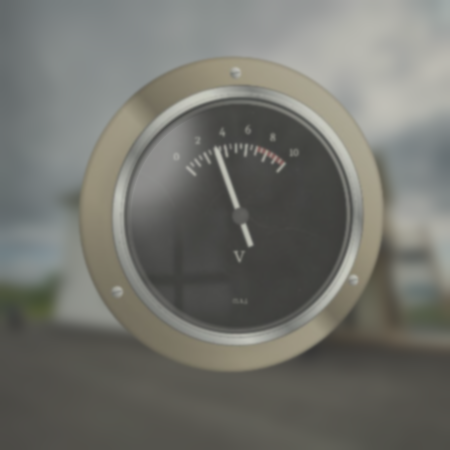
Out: 3V
